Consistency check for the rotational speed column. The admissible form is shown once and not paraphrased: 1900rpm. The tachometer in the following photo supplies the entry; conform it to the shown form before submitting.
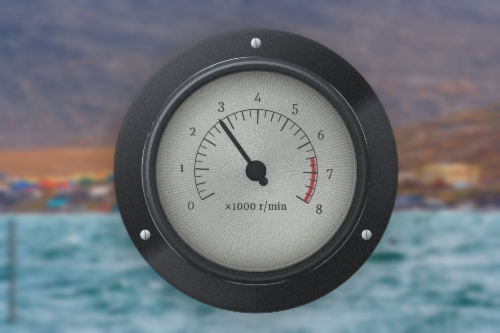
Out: 2750rpm
